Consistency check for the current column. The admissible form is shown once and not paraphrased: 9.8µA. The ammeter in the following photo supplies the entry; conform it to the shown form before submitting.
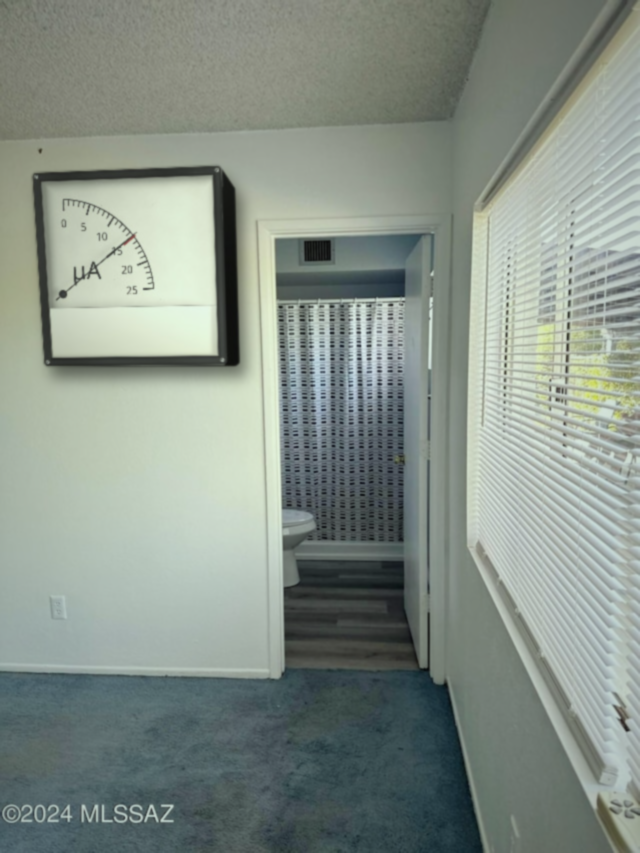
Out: 15µA
